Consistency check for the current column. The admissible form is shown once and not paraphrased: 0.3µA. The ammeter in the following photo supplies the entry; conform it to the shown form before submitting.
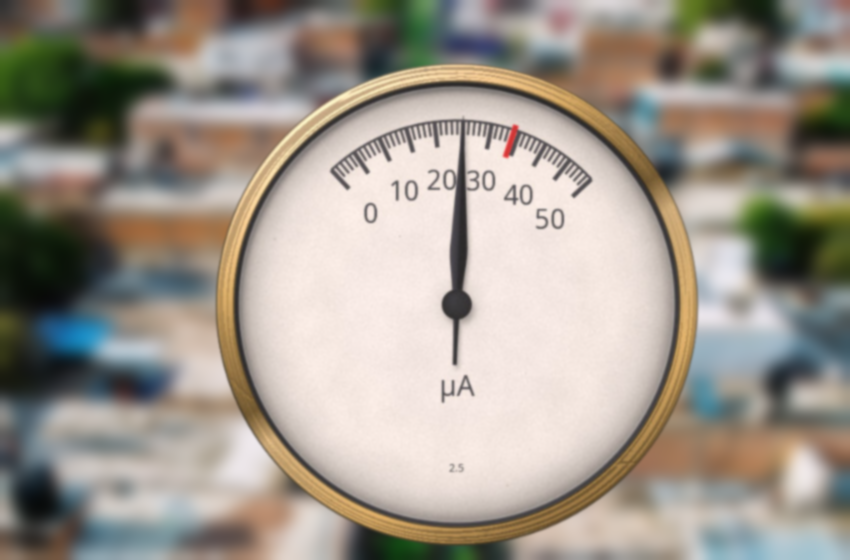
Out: 25µA
